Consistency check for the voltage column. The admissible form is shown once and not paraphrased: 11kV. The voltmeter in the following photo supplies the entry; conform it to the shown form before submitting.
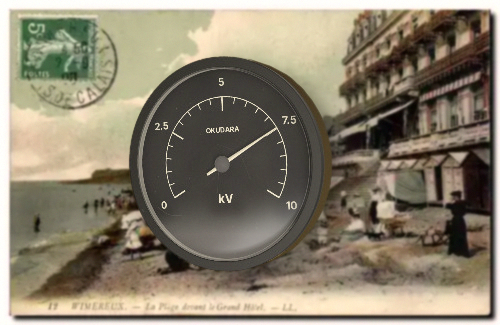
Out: 7.5kV
